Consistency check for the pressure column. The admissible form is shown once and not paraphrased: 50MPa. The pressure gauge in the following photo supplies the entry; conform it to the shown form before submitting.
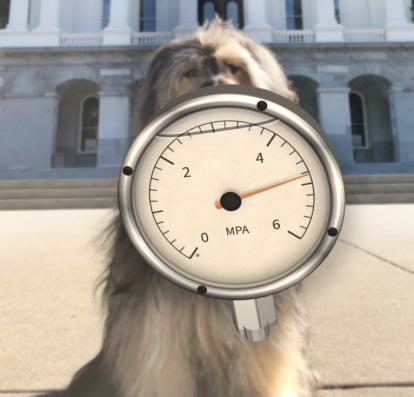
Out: 4.8MPa
